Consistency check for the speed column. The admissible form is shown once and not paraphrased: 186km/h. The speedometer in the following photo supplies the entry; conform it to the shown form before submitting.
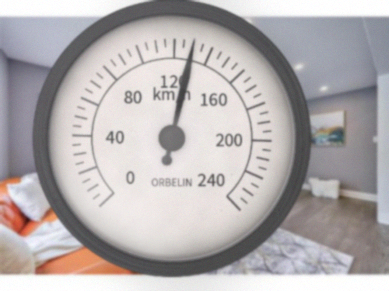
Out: 130km/h
